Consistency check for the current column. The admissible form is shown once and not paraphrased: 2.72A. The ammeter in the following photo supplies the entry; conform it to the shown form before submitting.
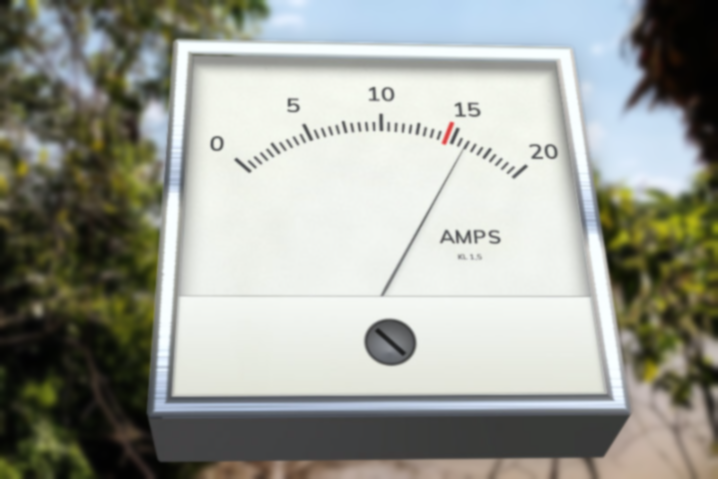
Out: 16A
